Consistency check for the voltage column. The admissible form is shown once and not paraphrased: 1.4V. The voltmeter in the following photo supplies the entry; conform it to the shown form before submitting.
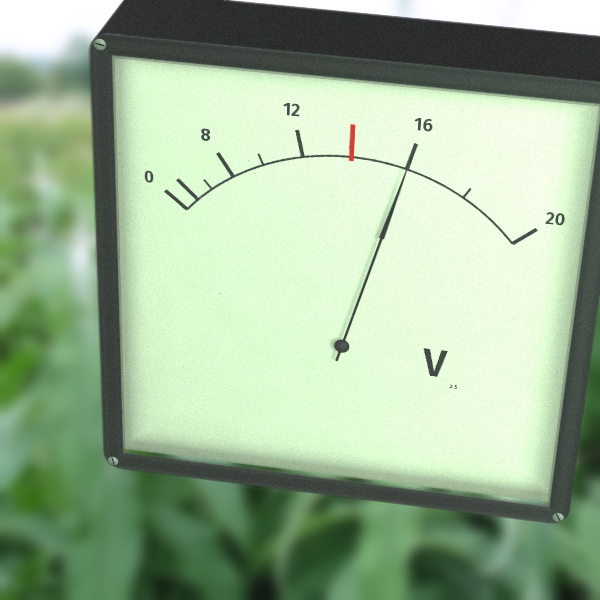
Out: 16V
